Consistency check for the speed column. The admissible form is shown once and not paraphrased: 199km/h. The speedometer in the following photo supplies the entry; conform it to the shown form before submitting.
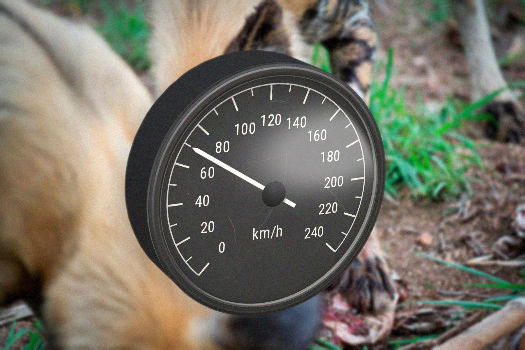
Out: 70km/h
